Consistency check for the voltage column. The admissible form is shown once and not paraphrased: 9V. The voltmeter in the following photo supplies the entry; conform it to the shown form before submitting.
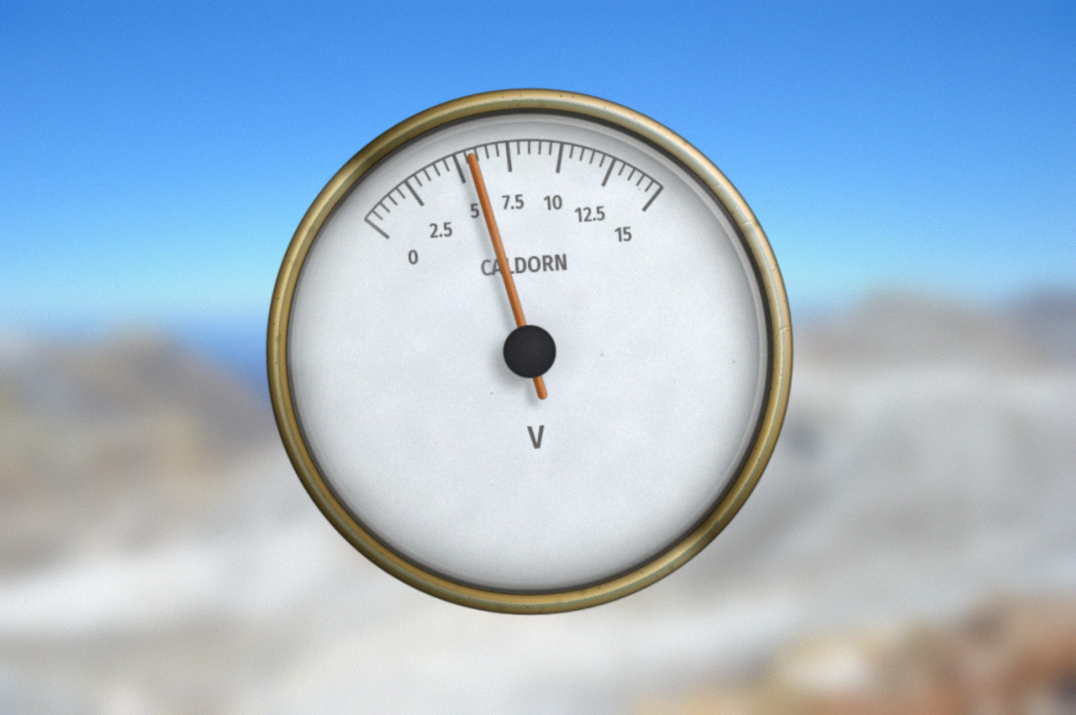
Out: 5.75V
